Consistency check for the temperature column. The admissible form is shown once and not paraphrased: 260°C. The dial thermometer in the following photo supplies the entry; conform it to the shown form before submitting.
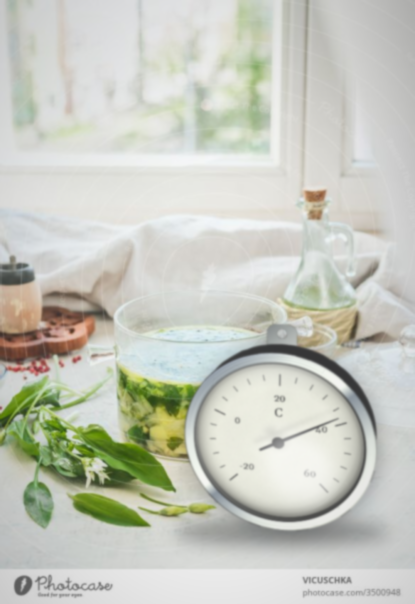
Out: 38°C
